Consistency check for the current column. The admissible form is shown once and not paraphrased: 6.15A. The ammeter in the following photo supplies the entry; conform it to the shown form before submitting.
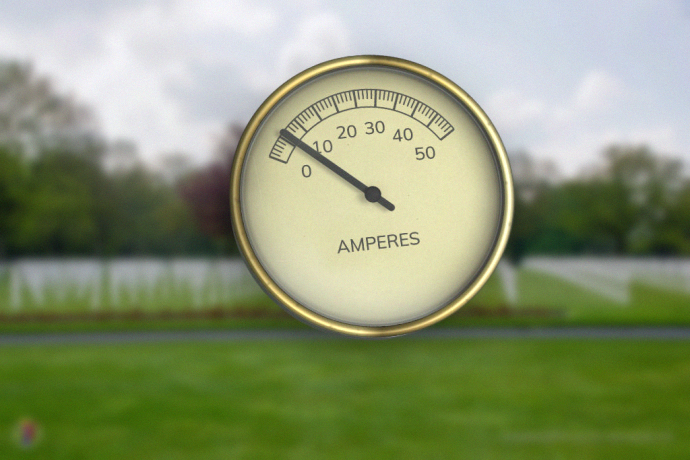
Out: 6A
